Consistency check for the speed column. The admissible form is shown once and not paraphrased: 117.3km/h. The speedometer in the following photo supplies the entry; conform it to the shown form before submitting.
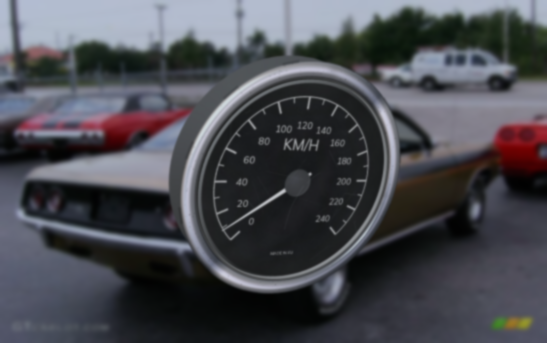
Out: 10km/h
